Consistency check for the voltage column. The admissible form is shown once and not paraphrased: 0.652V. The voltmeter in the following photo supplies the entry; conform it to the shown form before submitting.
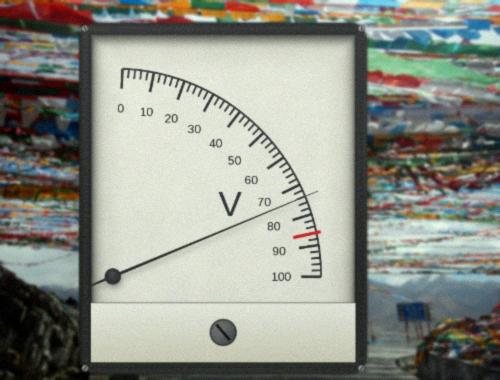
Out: 74V
